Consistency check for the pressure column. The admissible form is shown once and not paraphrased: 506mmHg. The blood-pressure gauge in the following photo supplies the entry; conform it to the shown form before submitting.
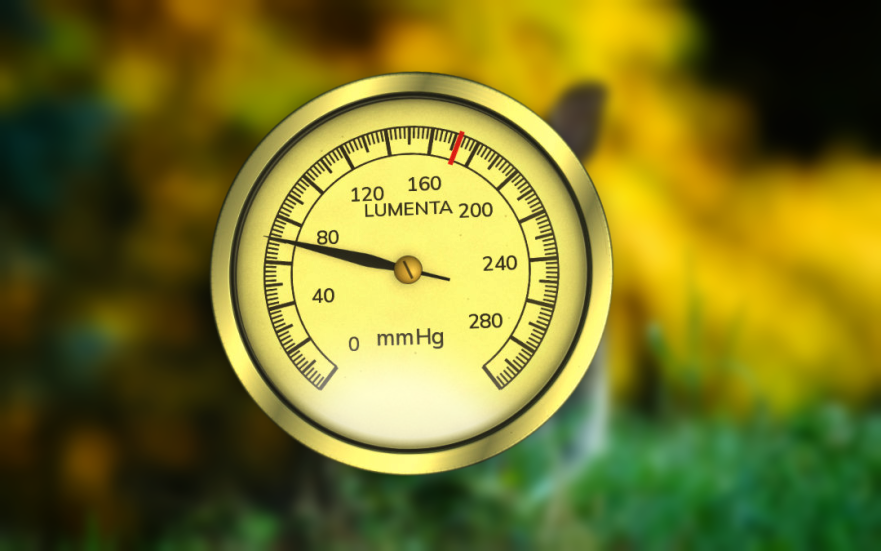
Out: 70mmHg
